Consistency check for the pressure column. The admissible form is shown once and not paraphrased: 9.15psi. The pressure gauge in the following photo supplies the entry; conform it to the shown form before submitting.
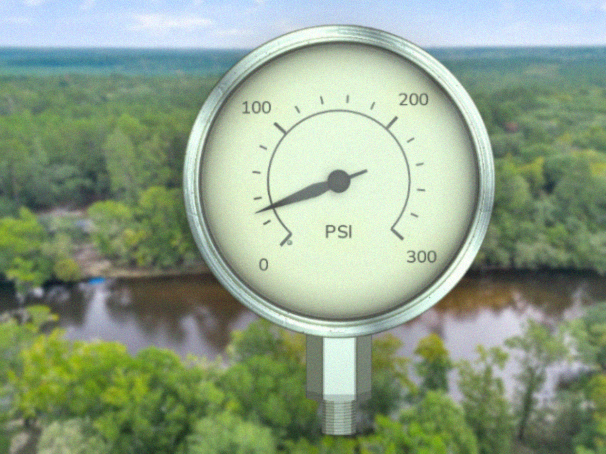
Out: 30psi
